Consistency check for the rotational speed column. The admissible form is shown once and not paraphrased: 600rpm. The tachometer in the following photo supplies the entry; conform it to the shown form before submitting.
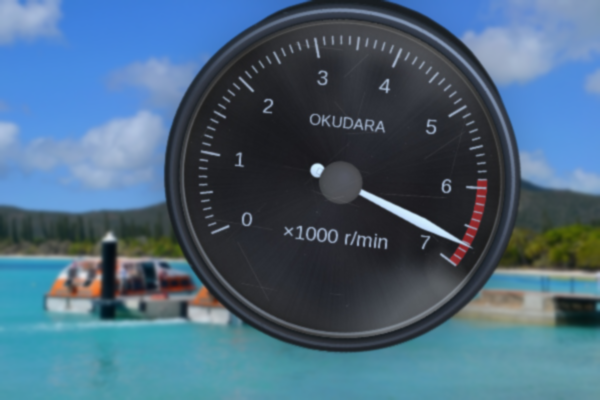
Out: 6700rpm
